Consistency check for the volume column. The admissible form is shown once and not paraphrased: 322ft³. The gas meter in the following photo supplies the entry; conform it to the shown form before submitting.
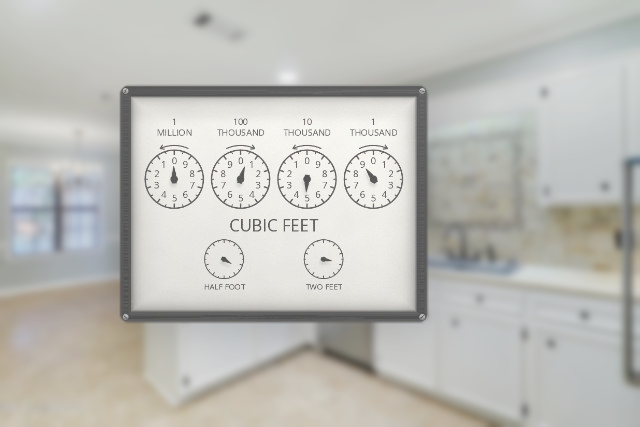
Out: 4900ft³
